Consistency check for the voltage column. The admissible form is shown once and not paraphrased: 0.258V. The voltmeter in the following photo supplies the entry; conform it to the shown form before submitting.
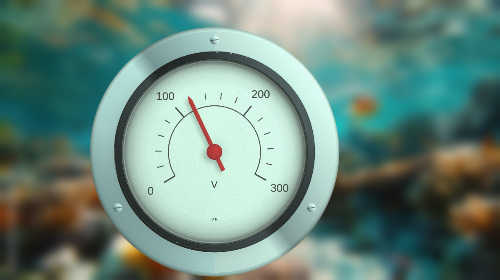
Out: 120V
